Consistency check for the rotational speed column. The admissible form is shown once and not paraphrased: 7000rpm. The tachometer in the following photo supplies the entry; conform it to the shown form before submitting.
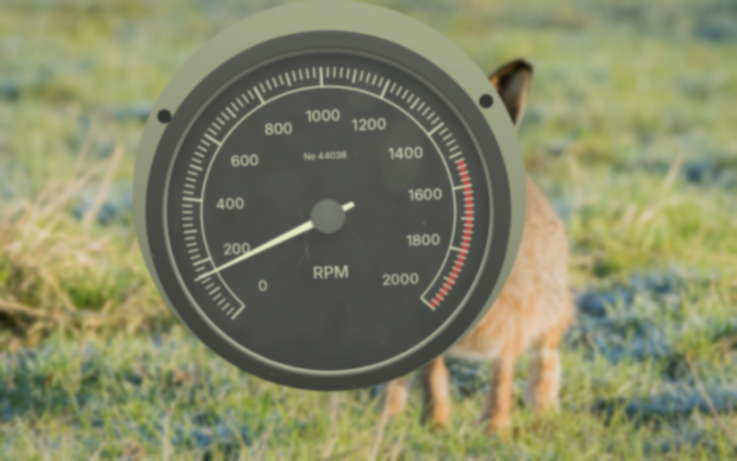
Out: 160rpm
